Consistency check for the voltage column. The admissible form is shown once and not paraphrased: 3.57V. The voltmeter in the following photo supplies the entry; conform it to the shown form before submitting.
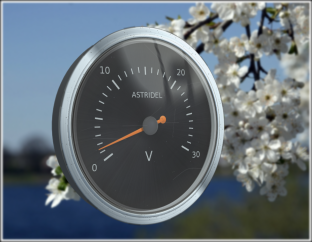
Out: 1.5V
